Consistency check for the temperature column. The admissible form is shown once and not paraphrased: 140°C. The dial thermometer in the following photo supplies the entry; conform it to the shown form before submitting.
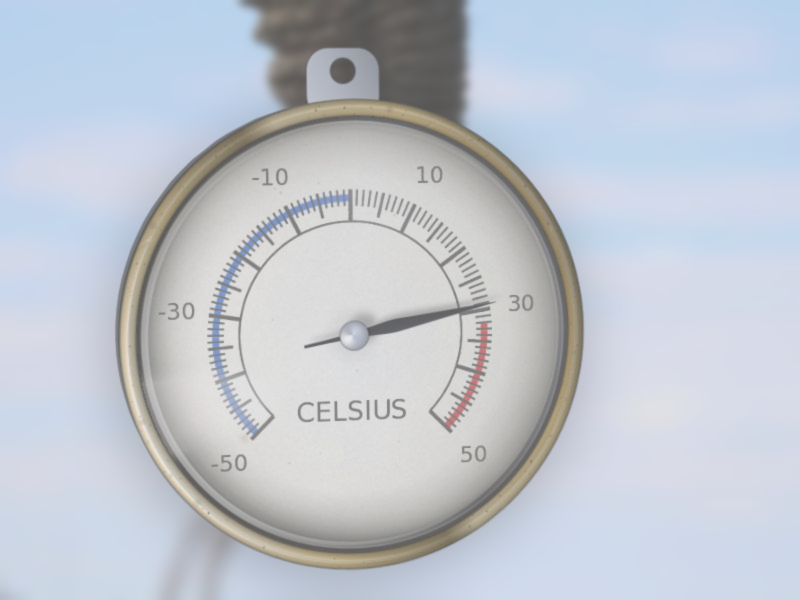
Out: 29°C
